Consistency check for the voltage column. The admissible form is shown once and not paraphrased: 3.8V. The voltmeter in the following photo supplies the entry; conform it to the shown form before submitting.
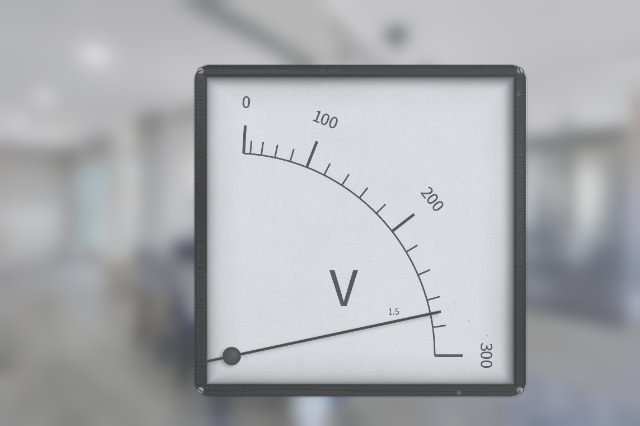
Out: 270V
